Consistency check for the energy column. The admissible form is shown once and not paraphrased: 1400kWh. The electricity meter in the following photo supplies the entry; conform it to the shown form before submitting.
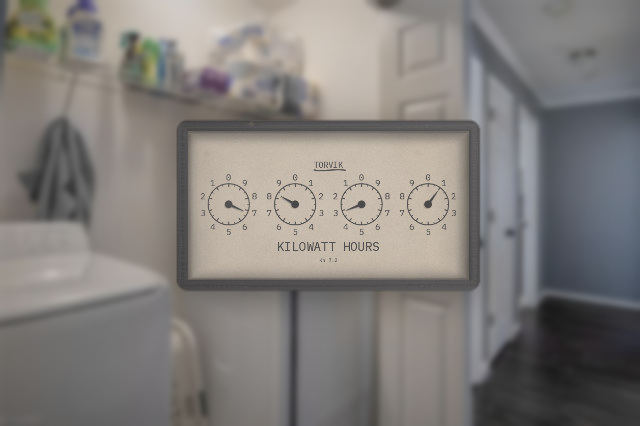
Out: 6831kWh
